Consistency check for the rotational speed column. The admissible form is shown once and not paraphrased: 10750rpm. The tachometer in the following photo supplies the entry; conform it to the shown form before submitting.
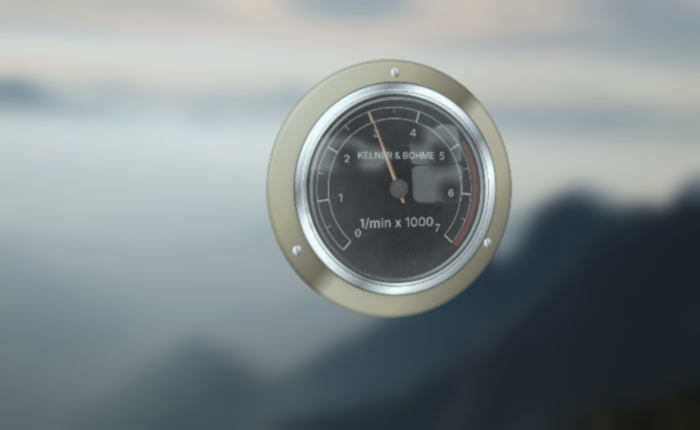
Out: 3000rpm
